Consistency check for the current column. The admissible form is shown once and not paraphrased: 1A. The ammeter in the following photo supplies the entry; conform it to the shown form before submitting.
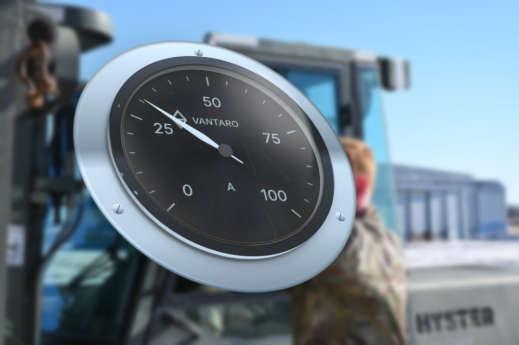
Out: 30A
